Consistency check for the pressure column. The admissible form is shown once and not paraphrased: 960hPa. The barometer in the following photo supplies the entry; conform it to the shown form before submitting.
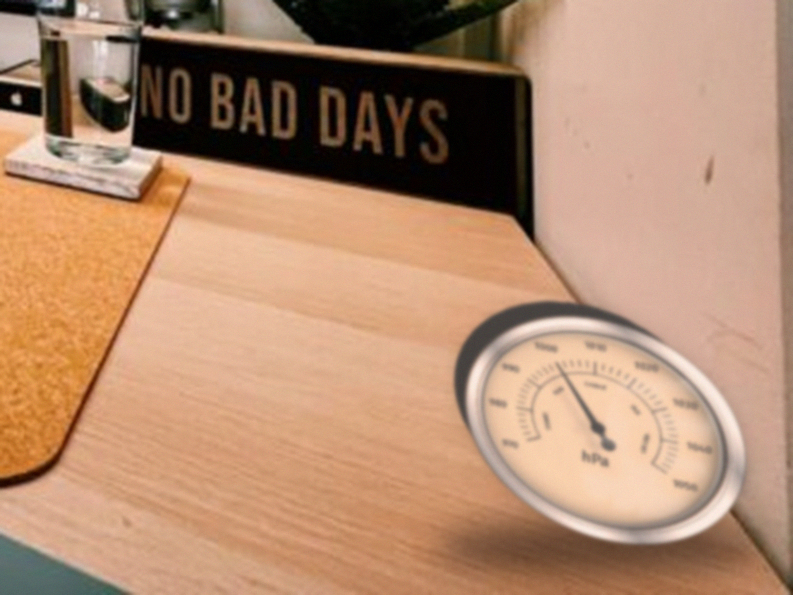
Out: 1000hPa
